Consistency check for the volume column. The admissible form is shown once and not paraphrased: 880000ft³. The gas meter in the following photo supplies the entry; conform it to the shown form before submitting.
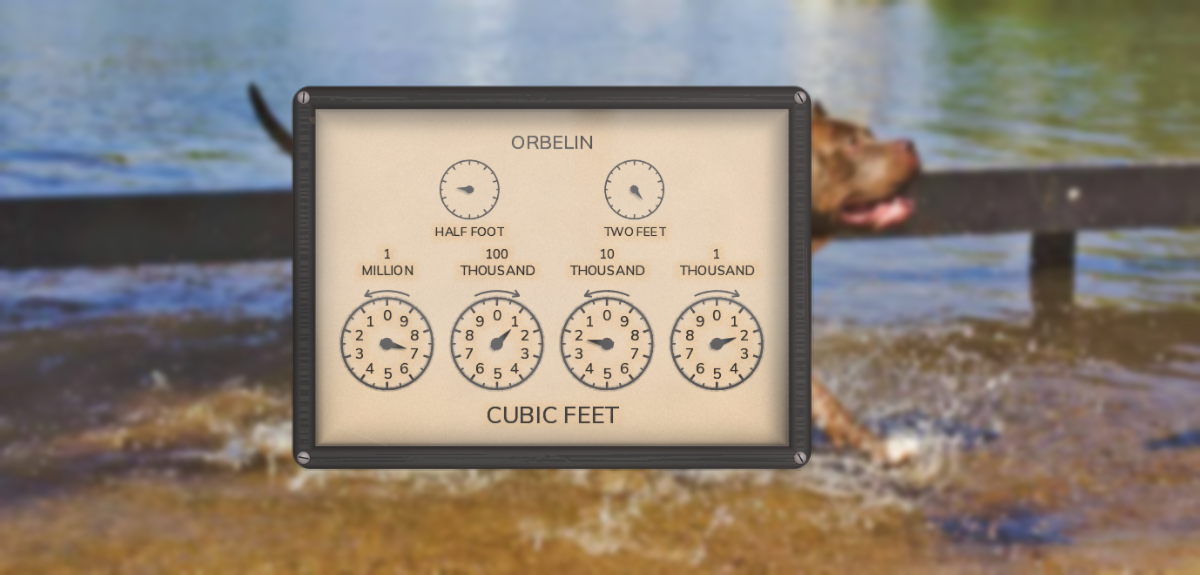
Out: 712200ft³
